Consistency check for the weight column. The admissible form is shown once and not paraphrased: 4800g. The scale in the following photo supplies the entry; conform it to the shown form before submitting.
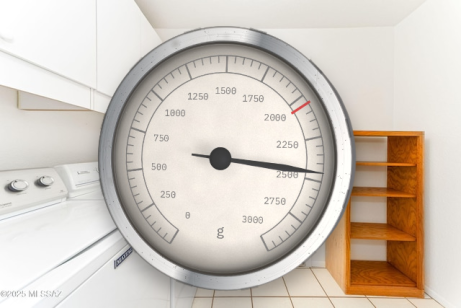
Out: 2450g
